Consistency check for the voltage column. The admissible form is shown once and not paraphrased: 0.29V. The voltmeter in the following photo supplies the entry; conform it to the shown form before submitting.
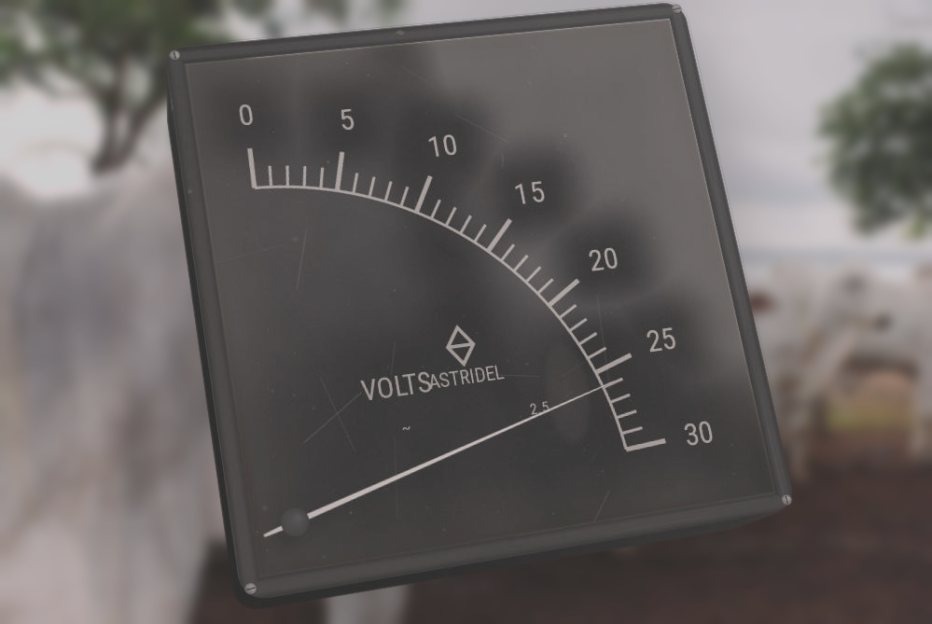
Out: 26V
